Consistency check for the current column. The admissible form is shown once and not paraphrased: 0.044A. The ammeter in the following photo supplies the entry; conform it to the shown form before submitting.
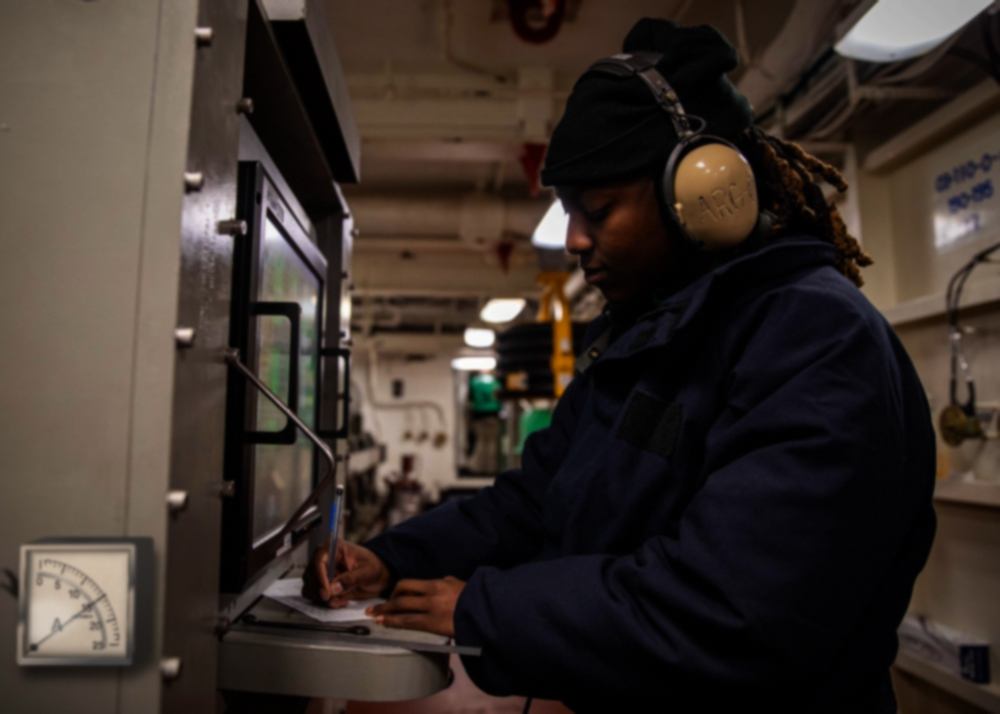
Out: 15A
